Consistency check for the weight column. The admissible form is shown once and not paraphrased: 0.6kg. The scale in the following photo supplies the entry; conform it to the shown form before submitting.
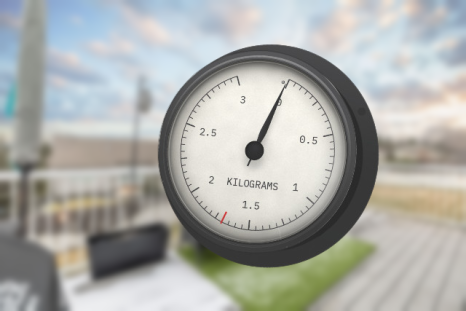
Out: 0kg
